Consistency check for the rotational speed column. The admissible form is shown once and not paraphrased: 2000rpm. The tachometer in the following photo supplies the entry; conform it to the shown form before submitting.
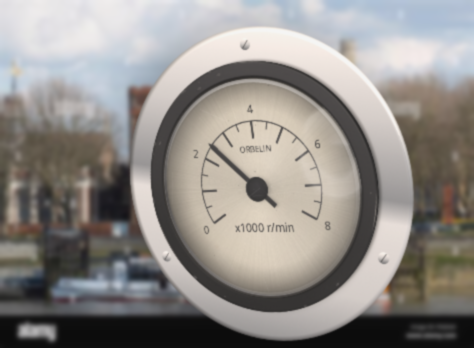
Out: 2500rpm
